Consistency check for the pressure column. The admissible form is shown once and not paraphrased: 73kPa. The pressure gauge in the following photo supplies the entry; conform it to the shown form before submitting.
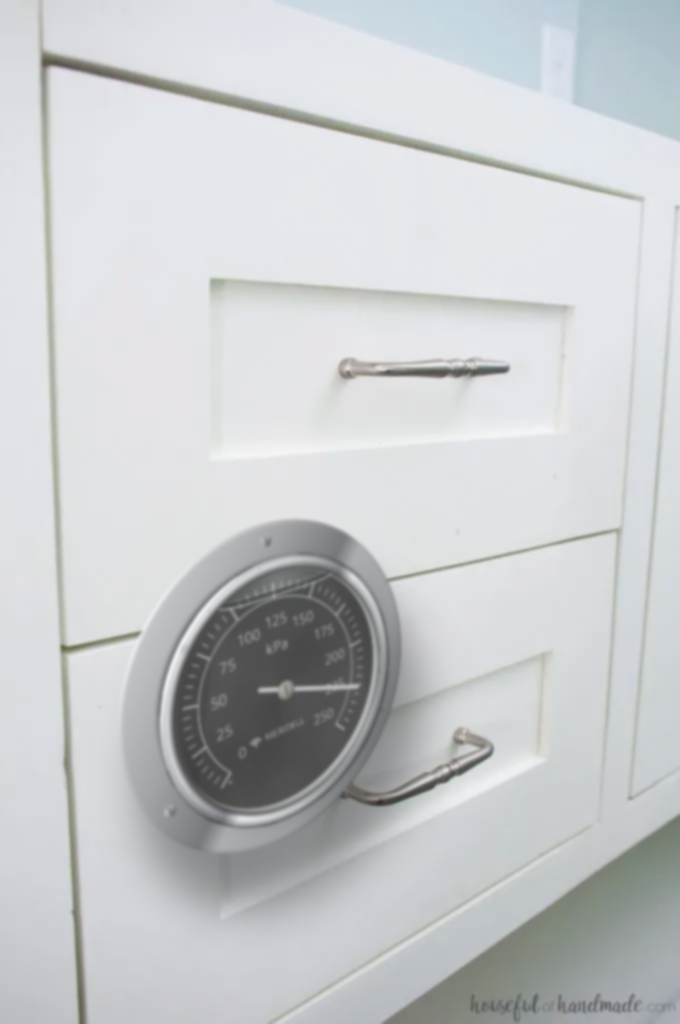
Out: 225kPa
